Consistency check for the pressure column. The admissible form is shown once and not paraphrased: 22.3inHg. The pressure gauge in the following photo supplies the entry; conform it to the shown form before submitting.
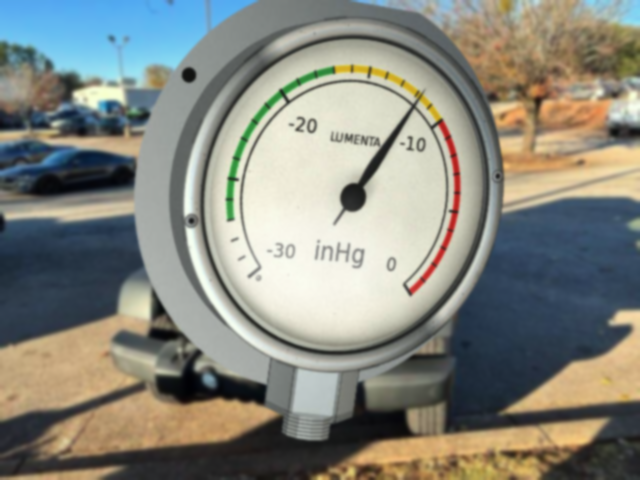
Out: -12inHg
